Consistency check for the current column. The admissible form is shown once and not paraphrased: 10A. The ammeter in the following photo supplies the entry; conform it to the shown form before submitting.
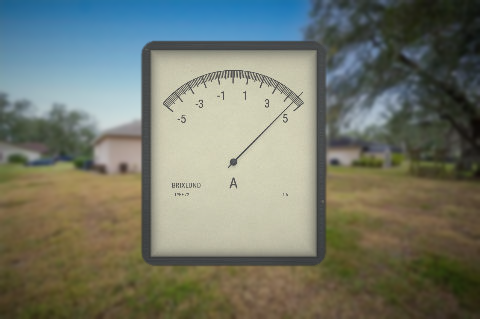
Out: 4.5A
